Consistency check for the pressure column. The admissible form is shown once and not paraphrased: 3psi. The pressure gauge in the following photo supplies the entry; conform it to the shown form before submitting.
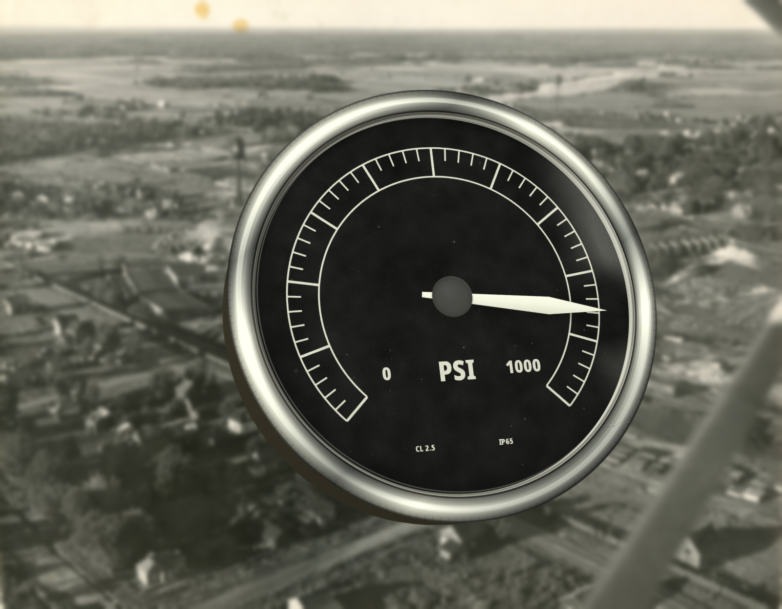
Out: 860psi
